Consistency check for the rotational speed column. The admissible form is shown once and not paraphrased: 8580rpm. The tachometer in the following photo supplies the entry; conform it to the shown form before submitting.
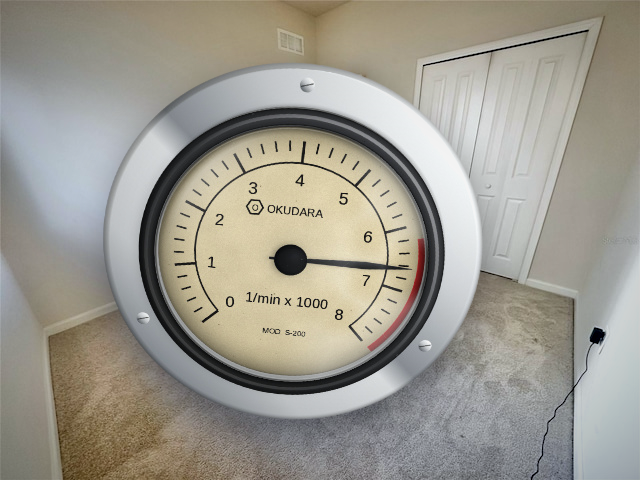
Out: 6600rpm
